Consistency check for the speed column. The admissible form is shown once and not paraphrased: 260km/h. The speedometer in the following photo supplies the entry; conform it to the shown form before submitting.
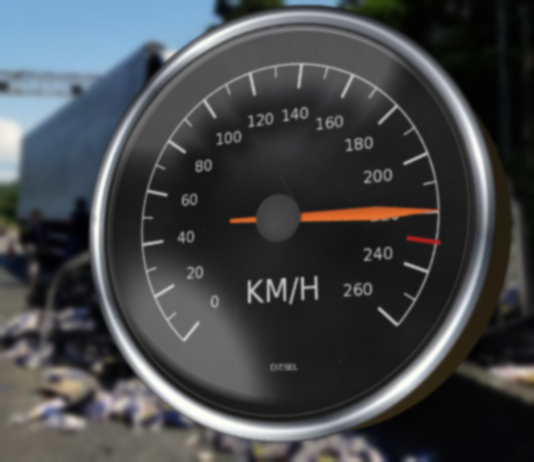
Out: 220km/h
